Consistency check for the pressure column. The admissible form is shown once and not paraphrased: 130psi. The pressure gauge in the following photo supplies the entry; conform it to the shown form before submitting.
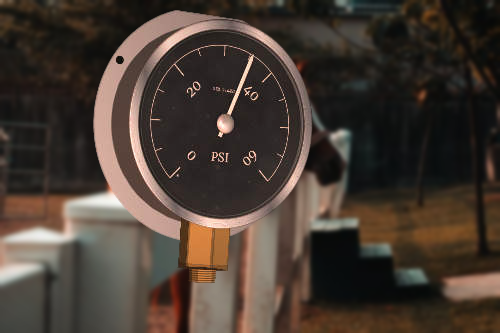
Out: 35psi
